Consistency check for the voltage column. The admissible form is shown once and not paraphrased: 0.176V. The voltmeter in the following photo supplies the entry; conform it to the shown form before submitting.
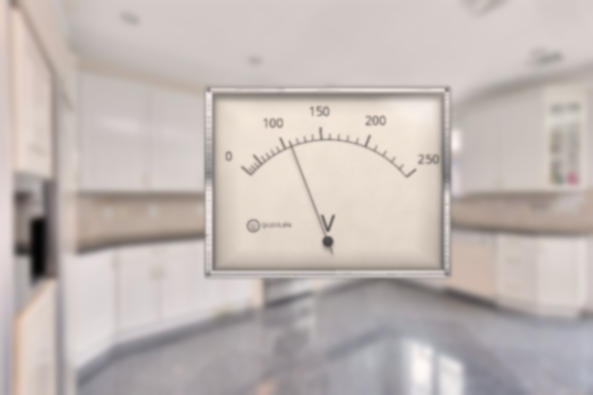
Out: 110V
